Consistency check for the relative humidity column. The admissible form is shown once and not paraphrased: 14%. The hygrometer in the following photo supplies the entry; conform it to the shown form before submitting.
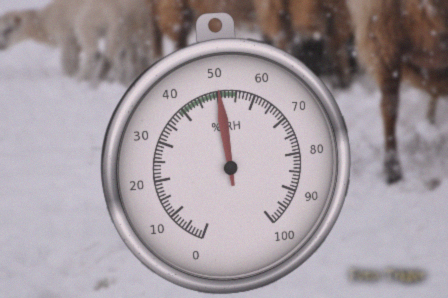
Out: 50%
